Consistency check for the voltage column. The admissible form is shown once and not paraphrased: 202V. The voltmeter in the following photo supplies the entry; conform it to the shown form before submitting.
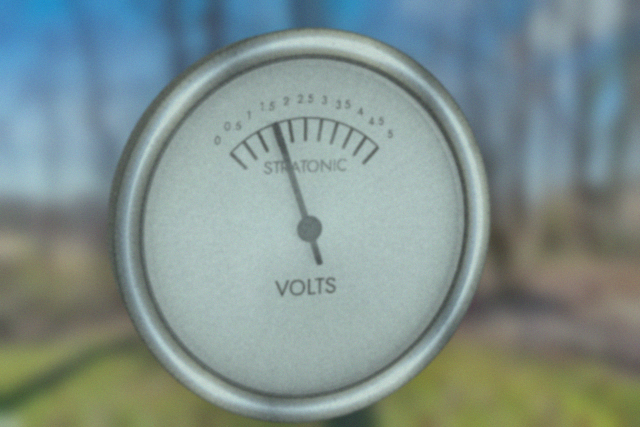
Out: 1.5V
